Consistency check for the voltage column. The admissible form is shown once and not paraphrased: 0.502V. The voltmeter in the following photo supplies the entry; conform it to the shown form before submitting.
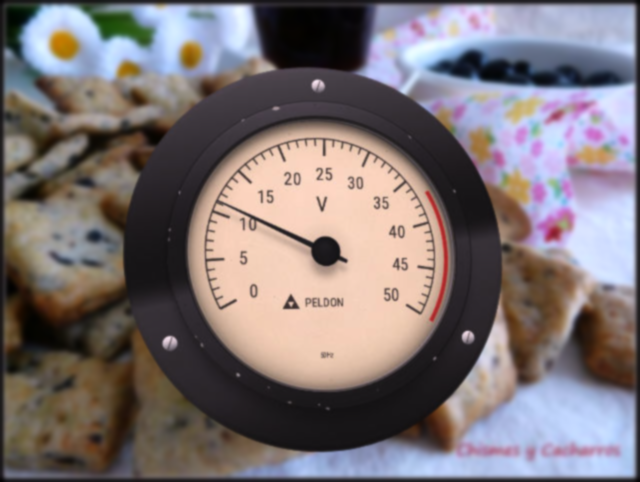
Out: 11V
